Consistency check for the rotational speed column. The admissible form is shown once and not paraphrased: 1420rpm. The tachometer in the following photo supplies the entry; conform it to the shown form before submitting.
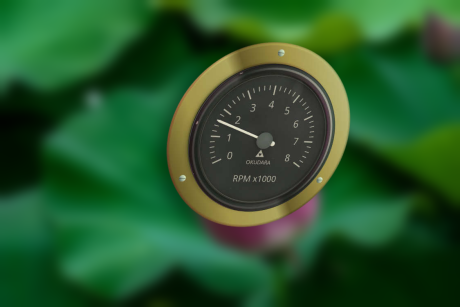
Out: 1600rpm
